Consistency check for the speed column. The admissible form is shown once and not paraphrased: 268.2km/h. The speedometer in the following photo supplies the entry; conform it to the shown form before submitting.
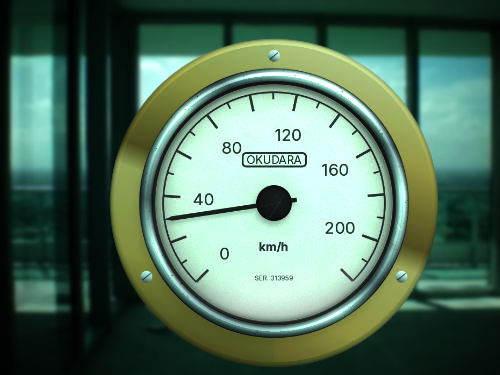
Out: 30km/h
